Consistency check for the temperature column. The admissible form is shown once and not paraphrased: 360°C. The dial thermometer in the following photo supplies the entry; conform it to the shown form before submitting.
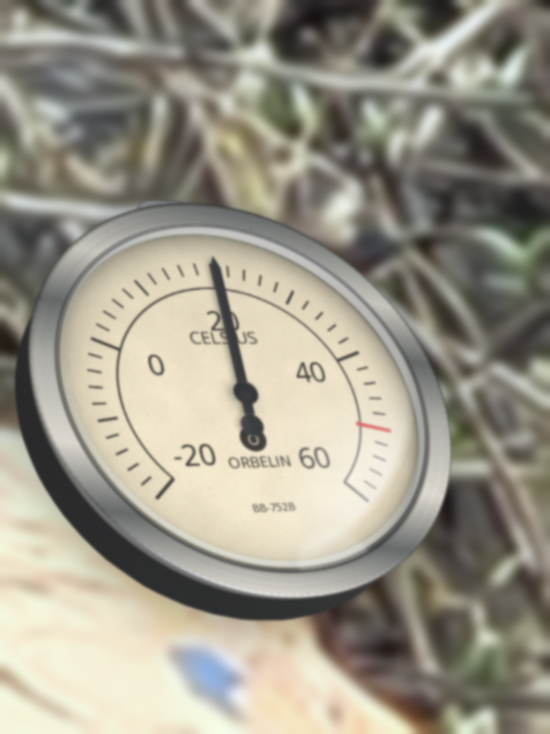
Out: 20°C
